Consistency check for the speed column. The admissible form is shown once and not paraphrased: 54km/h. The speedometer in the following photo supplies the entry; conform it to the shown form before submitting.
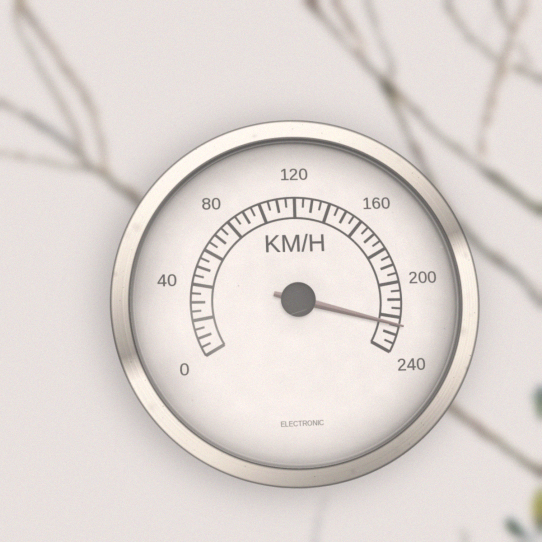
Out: 225km/h
